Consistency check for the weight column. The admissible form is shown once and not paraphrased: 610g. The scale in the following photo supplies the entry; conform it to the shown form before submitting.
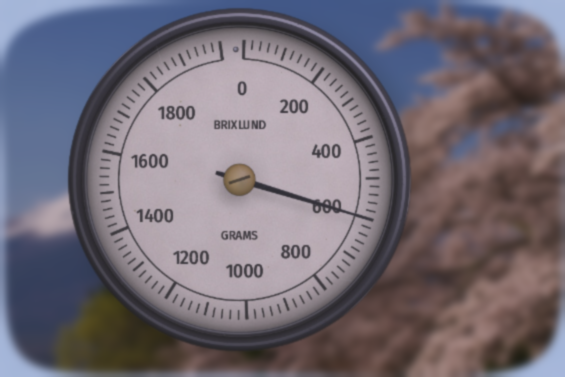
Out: 600g
